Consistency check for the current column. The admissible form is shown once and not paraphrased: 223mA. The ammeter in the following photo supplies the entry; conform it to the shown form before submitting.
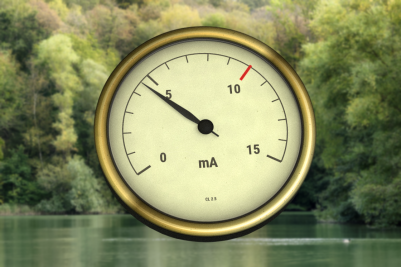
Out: 4.5mA
